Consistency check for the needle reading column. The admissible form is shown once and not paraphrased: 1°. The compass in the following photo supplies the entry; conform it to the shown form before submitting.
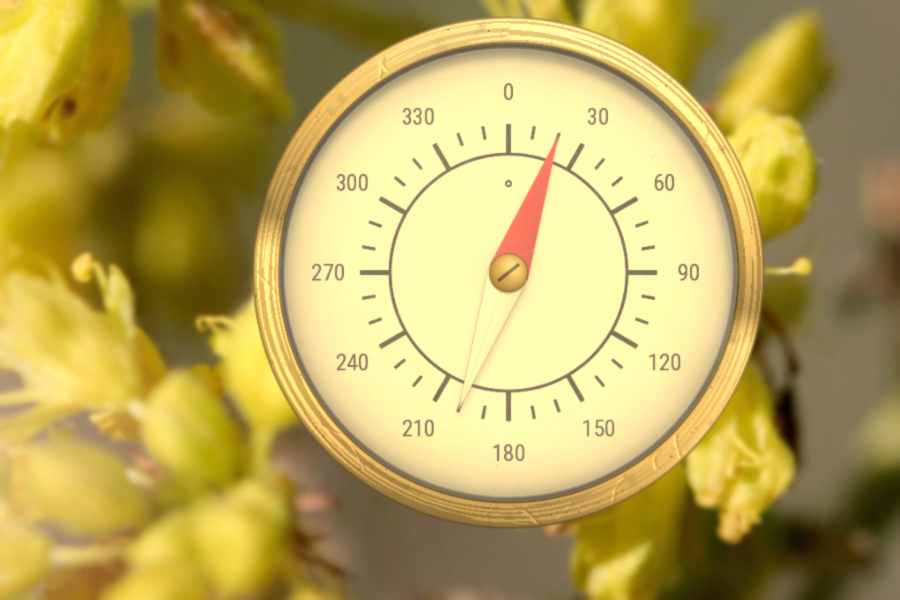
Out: 20°
